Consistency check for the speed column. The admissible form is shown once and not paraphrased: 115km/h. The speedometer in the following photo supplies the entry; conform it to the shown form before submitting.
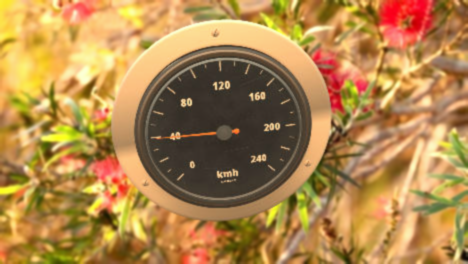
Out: 40km/h
